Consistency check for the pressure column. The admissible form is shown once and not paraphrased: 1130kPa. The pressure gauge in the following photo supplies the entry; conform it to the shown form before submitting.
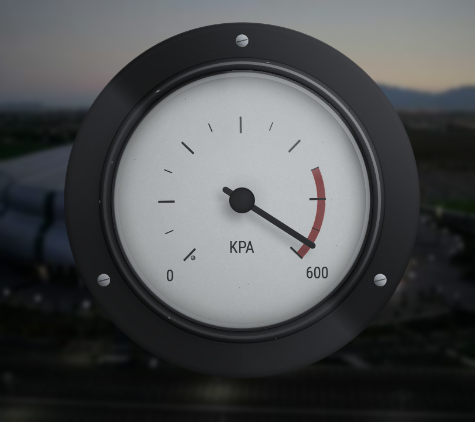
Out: 575kPa
